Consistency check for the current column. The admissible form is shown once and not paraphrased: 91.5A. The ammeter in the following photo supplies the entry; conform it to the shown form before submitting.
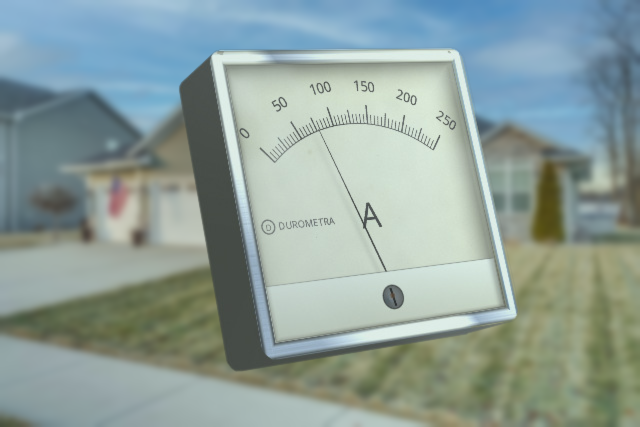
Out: 75A
